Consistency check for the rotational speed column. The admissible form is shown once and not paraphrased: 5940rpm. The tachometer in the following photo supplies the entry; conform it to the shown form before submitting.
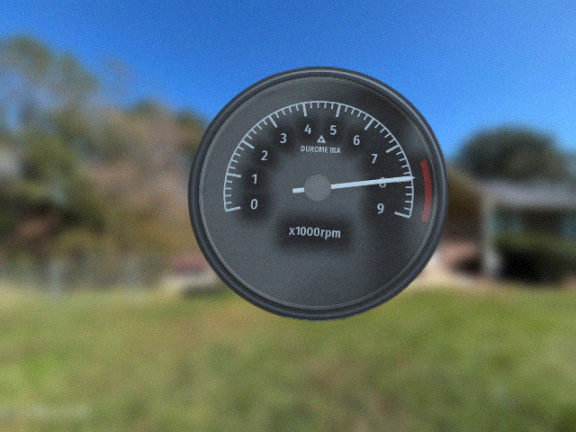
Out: 8000rpm
